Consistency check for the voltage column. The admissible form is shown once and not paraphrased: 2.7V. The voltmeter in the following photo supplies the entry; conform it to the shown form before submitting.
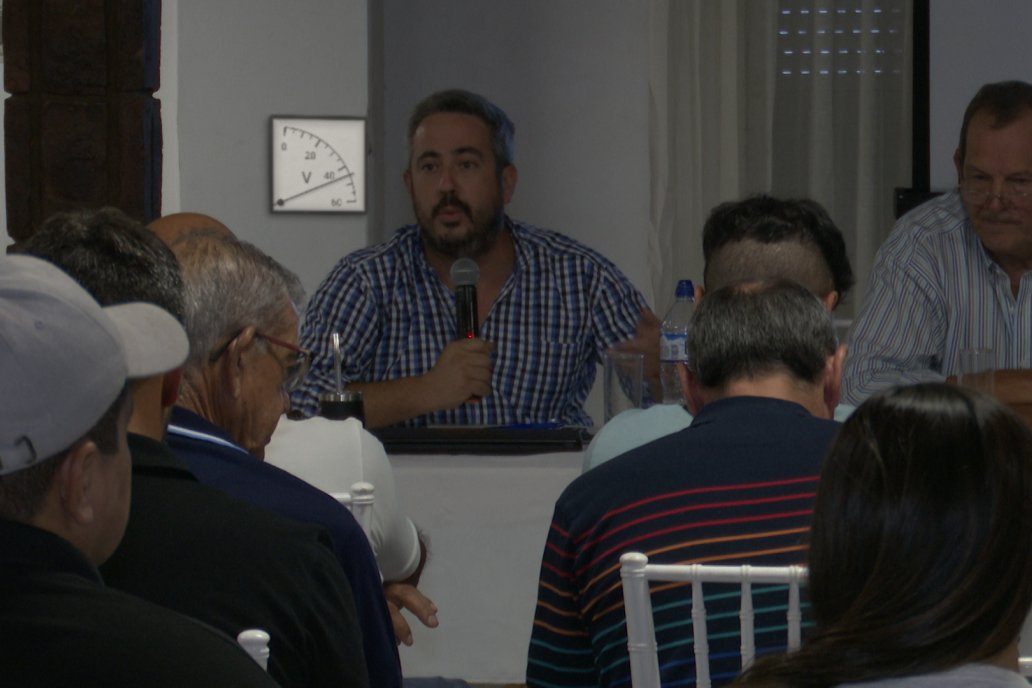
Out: 45V
